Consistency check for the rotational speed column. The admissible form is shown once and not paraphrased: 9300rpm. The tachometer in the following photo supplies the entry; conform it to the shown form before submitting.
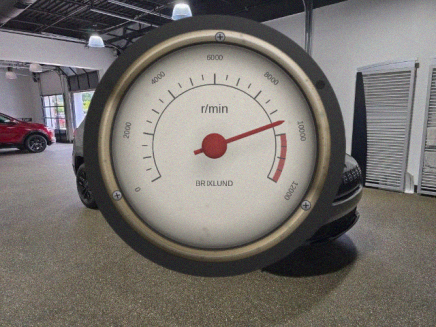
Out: 9500rpm
